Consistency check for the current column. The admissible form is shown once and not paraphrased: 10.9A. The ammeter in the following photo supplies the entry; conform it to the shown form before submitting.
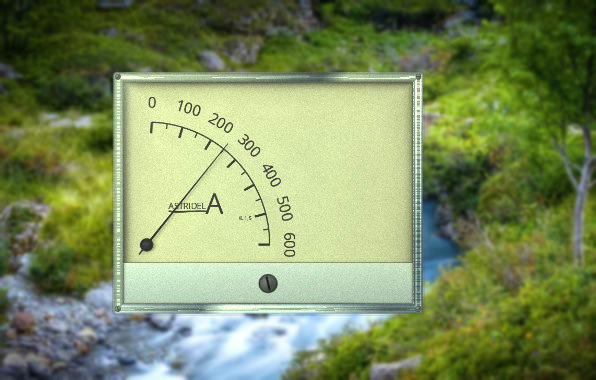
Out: 250A
